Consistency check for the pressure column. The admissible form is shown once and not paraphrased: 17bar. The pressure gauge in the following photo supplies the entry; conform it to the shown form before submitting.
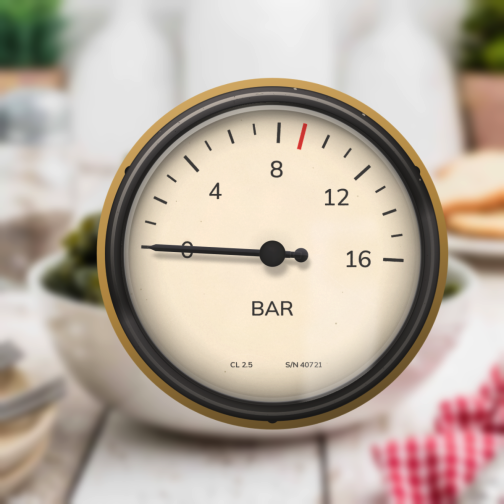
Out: 0bar
